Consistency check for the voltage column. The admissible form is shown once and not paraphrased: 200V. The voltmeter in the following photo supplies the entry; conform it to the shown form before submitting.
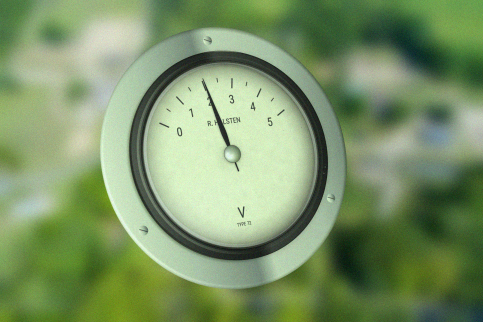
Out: 2V
